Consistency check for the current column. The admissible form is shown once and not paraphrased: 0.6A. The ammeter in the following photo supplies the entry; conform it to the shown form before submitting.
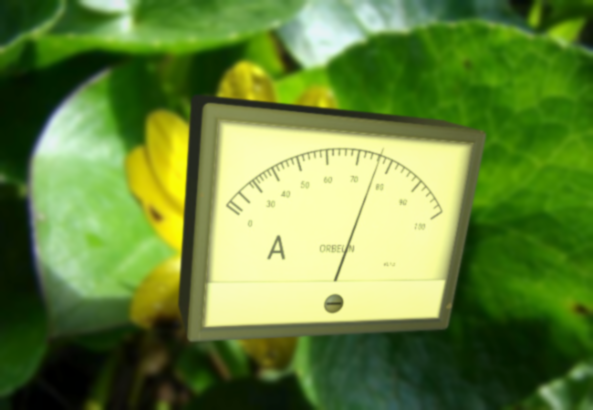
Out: 76A
